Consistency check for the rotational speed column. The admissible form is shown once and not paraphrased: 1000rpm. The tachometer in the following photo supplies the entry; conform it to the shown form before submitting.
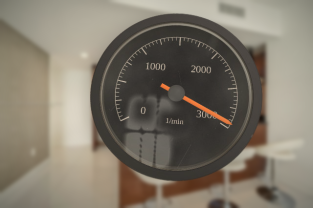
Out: 2950rpm
